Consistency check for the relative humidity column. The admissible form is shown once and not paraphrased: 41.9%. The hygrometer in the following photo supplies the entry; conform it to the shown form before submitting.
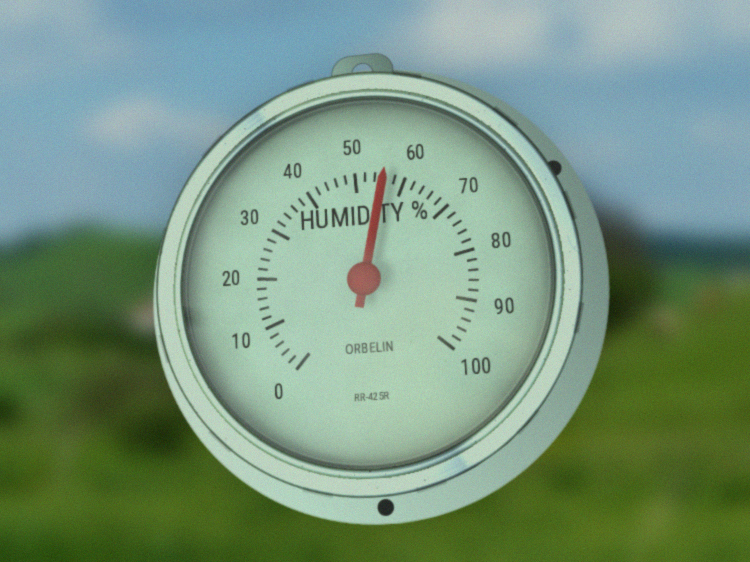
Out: 56%
